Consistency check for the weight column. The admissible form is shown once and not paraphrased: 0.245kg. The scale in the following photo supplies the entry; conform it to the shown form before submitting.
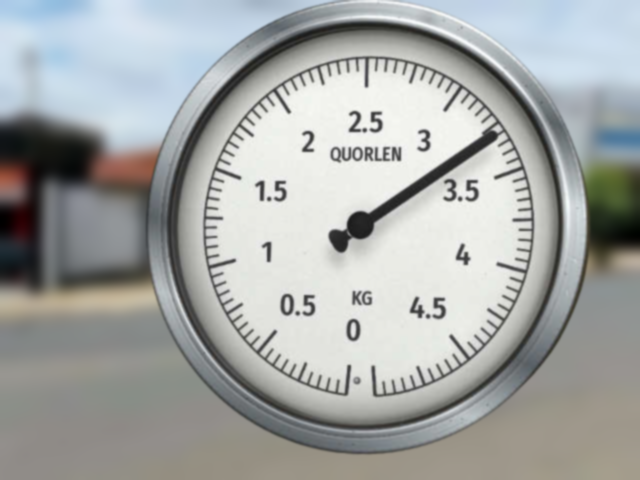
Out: 3.3kg
